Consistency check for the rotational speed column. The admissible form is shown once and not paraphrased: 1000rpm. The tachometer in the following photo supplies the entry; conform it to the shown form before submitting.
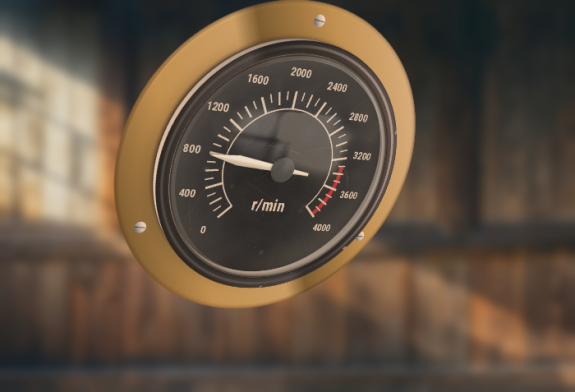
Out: 800rpm
